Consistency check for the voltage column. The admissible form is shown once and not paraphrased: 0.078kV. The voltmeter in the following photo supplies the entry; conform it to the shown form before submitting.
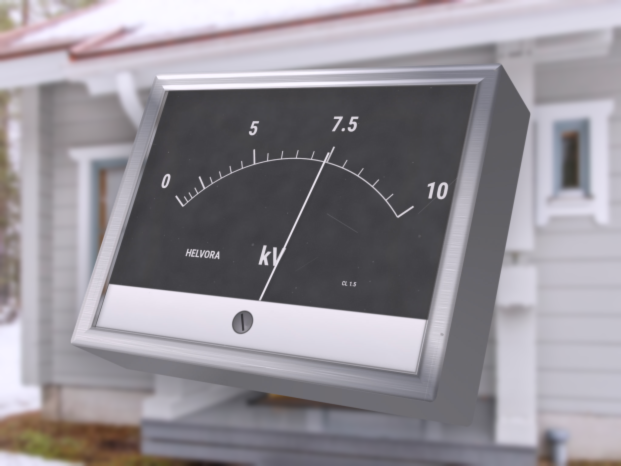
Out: 7.5kV
